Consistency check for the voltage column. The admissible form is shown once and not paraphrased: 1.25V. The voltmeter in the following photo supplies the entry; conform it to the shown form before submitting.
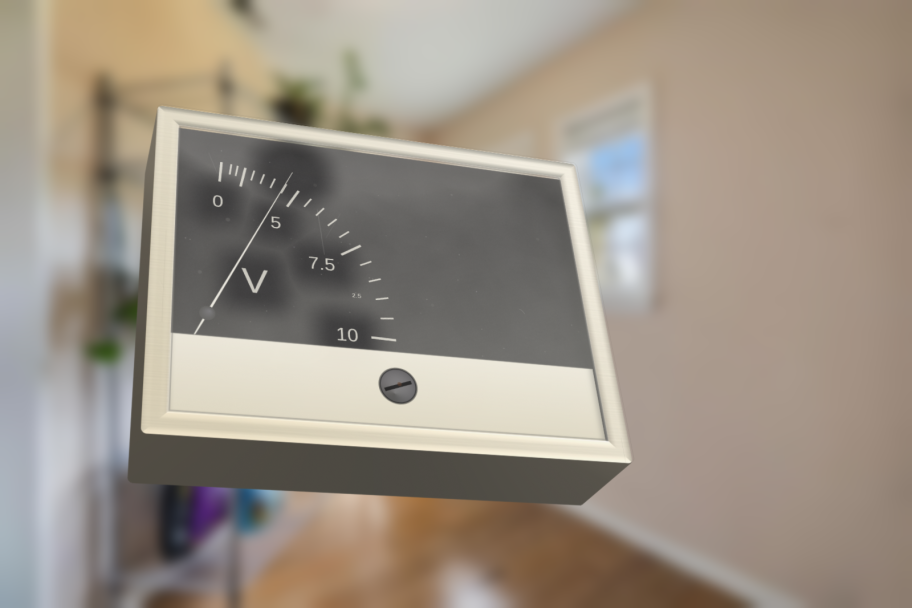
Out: 4.5V
